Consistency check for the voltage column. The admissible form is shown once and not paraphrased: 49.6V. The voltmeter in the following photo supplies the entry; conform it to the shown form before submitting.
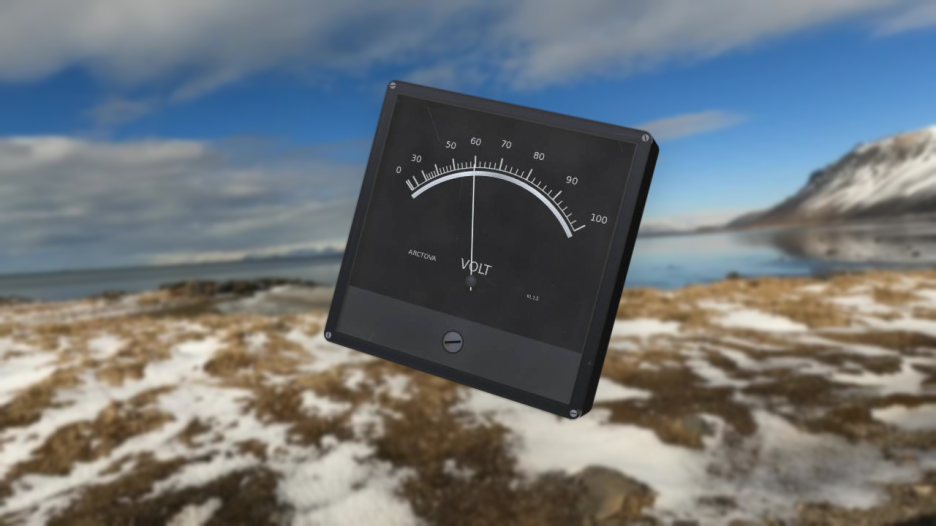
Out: 60V
